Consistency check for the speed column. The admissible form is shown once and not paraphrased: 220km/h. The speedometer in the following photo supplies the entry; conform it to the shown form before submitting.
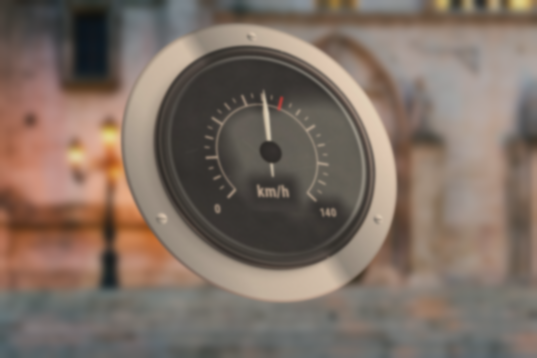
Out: 70km/h
